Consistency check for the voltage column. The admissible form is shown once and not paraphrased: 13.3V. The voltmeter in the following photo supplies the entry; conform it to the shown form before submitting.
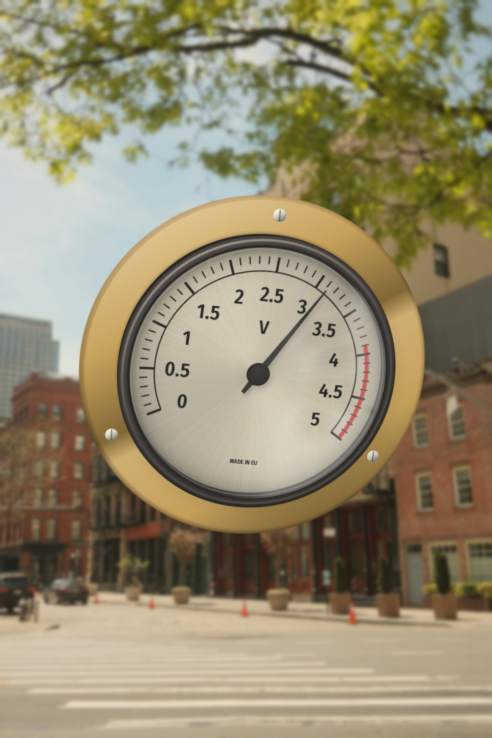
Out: 3.1V
